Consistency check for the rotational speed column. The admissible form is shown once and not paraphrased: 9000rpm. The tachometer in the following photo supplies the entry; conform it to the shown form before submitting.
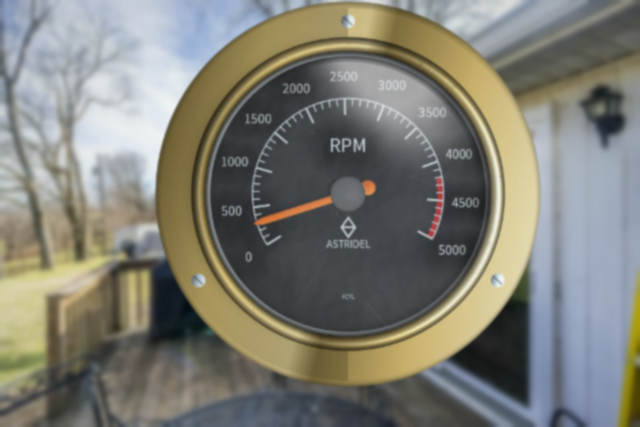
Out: 300rpm
